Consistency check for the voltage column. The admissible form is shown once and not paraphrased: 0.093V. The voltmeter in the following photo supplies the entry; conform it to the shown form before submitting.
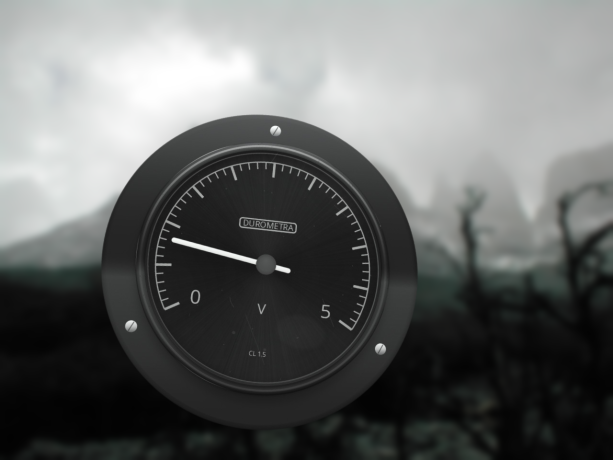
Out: 0.8V
